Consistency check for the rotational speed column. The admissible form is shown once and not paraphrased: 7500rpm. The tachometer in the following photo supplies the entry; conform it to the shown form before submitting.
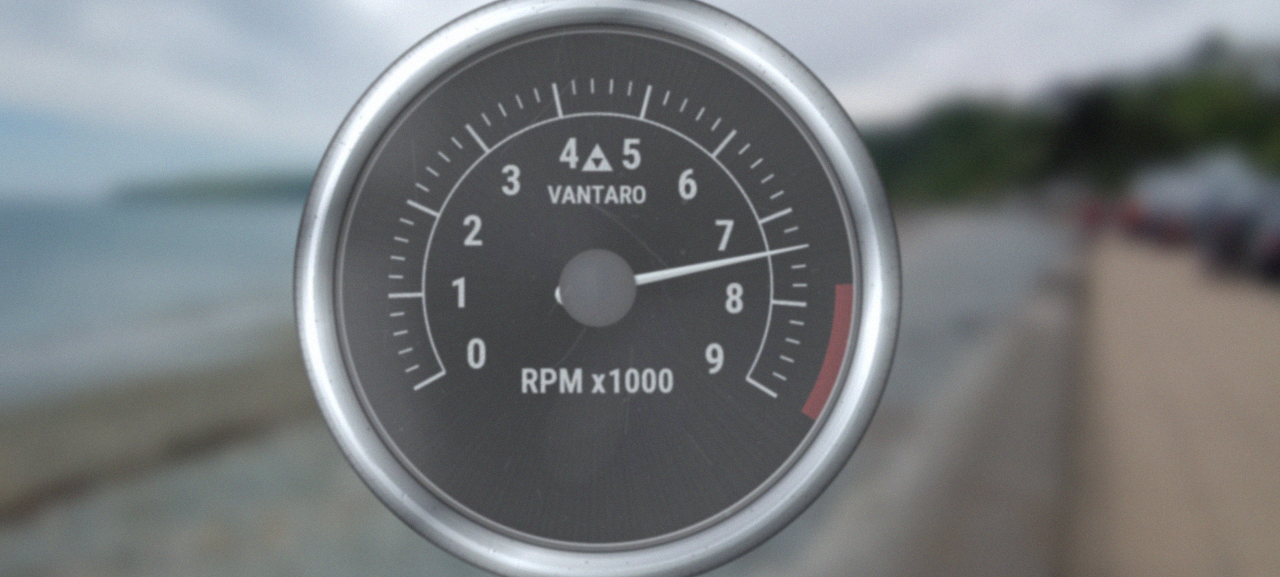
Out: 7400rpm
